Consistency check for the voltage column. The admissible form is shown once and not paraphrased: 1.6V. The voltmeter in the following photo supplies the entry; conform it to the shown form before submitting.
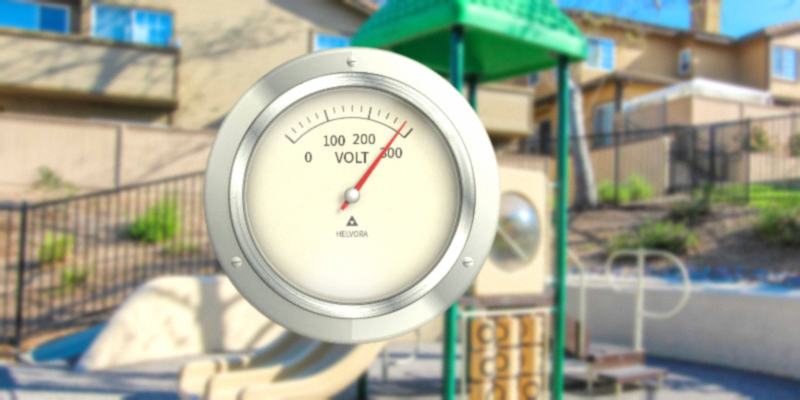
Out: 280V
